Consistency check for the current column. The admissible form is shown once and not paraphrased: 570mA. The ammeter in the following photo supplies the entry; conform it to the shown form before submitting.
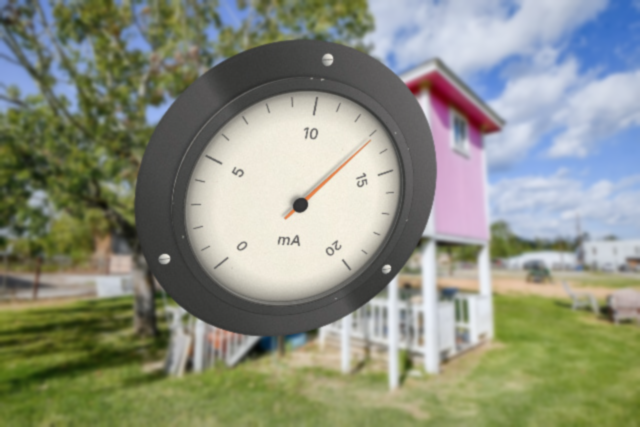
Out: 13mA
